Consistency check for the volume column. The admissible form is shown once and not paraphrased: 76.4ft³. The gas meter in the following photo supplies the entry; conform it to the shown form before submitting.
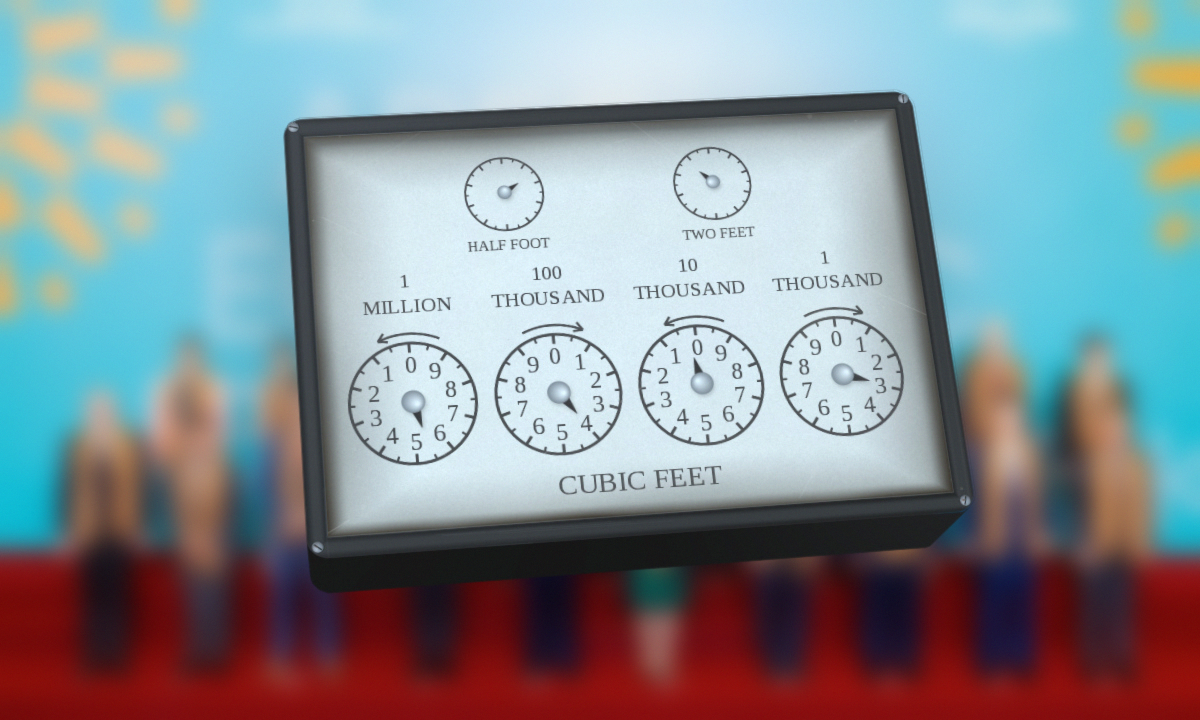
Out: 540300ft³
